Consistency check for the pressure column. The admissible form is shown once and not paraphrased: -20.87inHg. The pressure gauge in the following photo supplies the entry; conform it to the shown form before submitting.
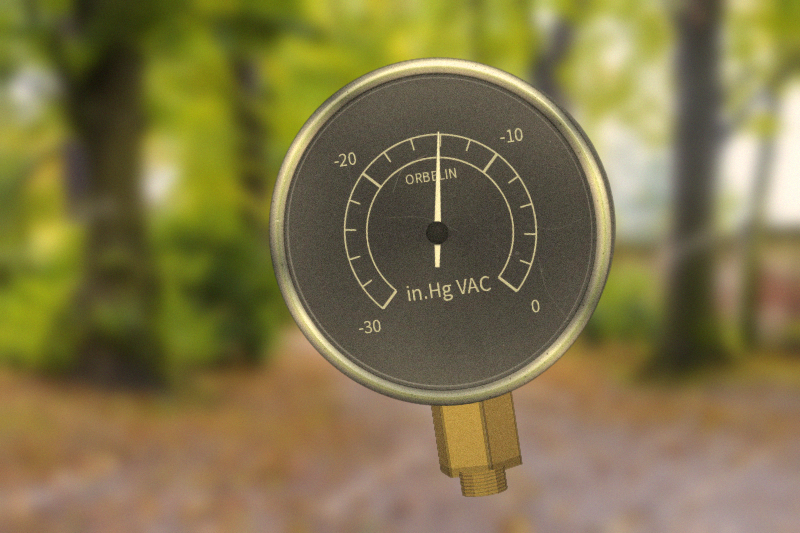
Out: -14inHg
